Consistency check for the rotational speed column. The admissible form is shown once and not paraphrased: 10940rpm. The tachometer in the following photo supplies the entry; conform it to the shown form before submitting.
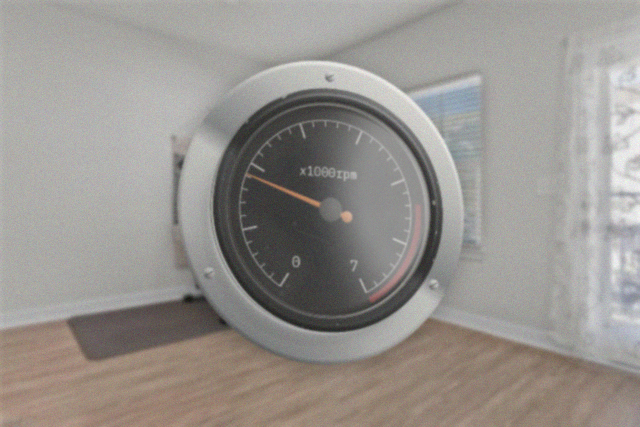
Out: 1800rpm
